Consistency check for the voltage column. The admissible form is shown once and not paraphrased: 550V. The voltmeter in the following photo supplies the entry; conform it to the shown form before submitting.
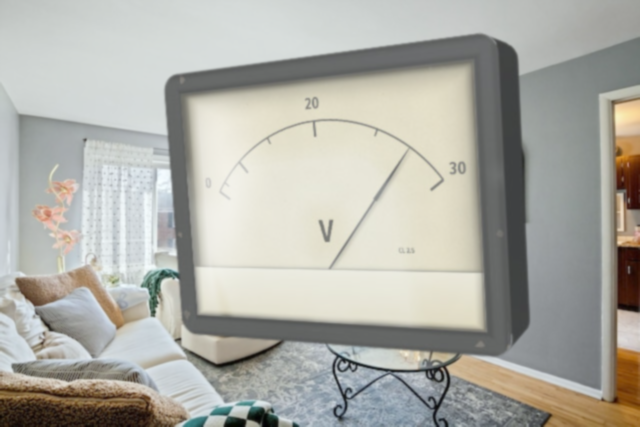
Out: 27.5V
